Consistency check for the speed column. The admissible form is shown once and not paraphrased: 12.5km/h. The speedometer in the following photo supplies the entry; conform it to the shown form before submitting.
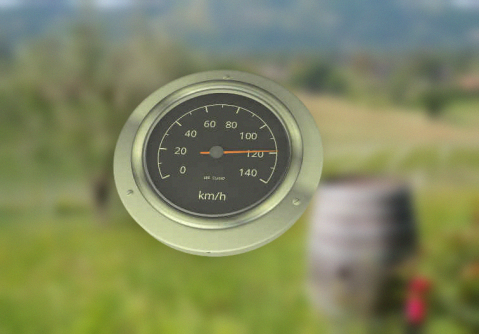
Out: 120km/h
